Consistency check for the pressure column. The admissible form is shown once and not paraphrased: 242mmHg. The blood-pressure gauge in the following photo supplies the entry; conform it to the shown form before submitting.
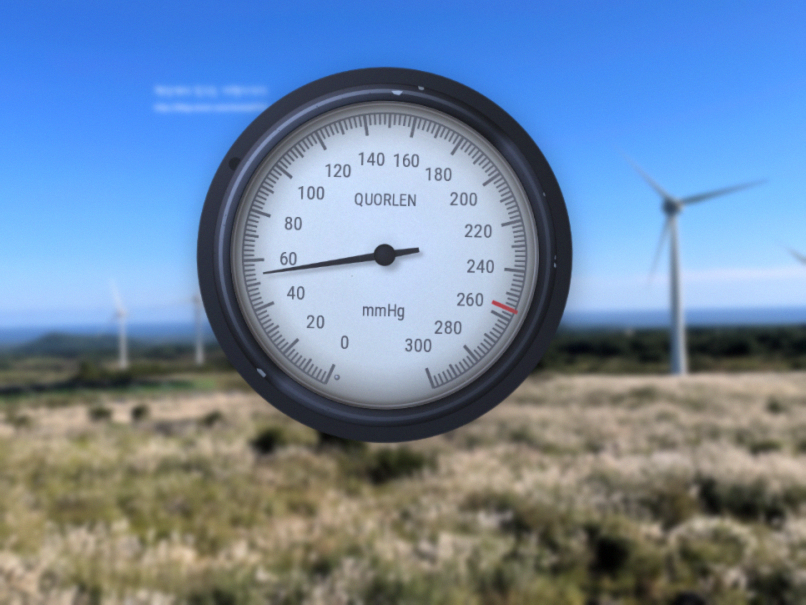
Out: 54mmHg
